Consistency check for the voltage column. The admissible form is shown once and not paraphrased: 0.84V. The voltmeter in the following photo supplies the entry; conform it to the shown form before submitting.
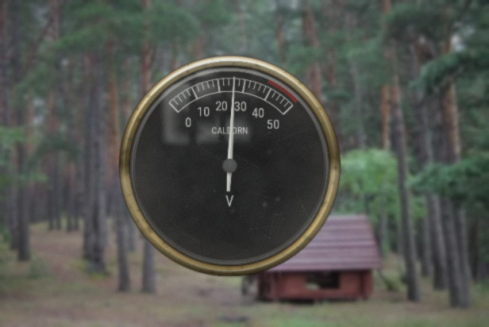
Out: 26V
